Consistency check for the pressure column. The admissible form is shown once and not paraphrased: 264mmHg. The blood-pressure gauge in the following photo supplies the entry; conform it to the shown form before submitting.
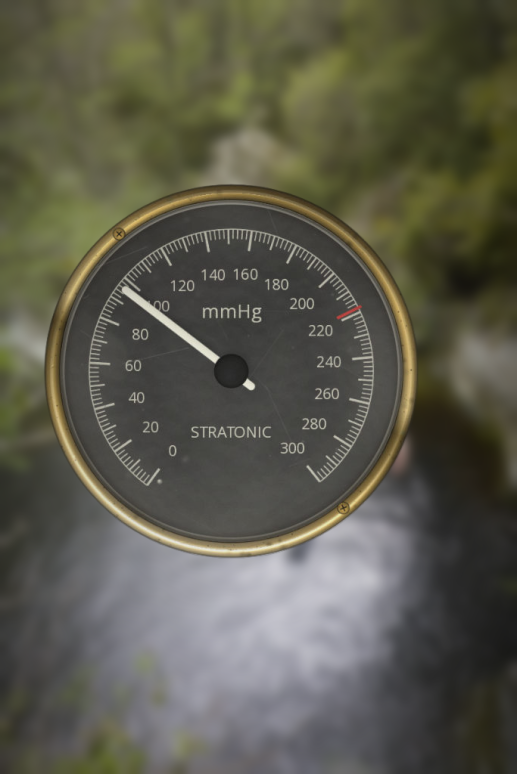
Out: 96mmHg
